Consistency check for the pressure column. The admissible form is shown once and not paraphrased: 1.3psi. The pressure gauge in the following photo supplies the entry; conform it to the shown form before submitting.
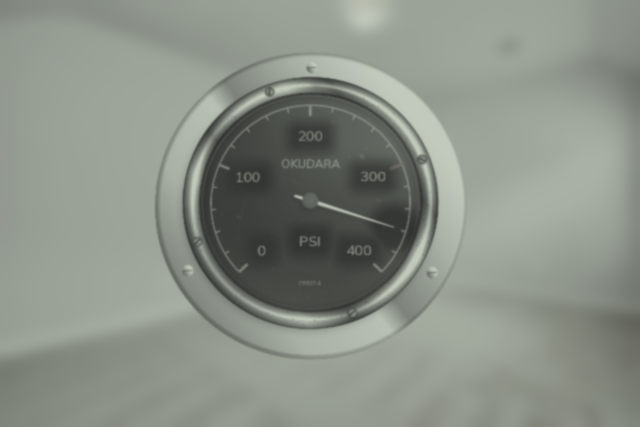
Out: 360psi
